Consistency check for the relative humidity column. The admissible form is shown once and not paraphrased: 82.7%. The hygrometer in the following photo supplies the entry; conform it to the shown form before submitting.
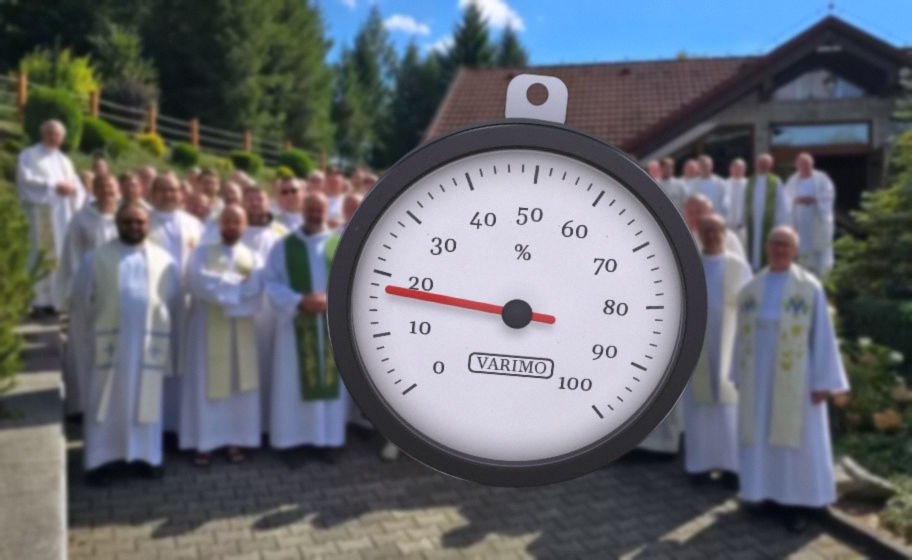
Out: 18%
